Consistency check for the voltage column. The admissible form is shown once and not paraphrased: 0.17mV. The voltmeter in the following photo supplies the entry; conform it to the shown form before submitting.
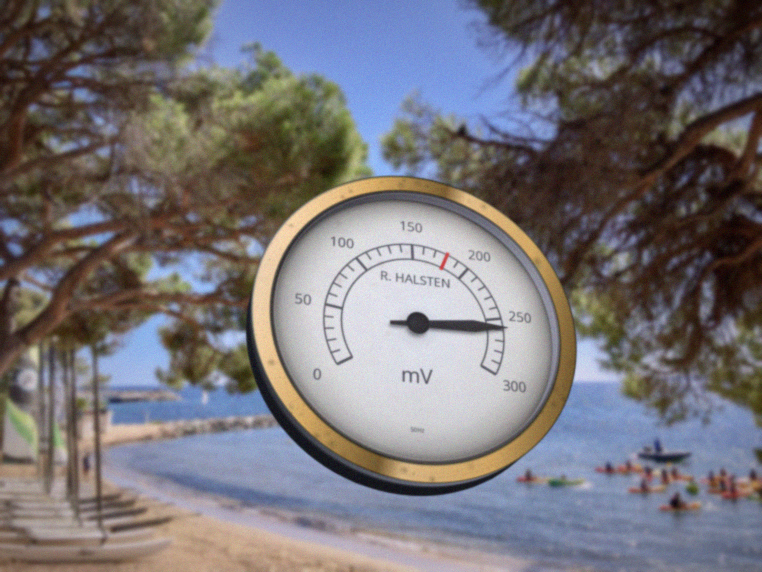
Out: 260mV
